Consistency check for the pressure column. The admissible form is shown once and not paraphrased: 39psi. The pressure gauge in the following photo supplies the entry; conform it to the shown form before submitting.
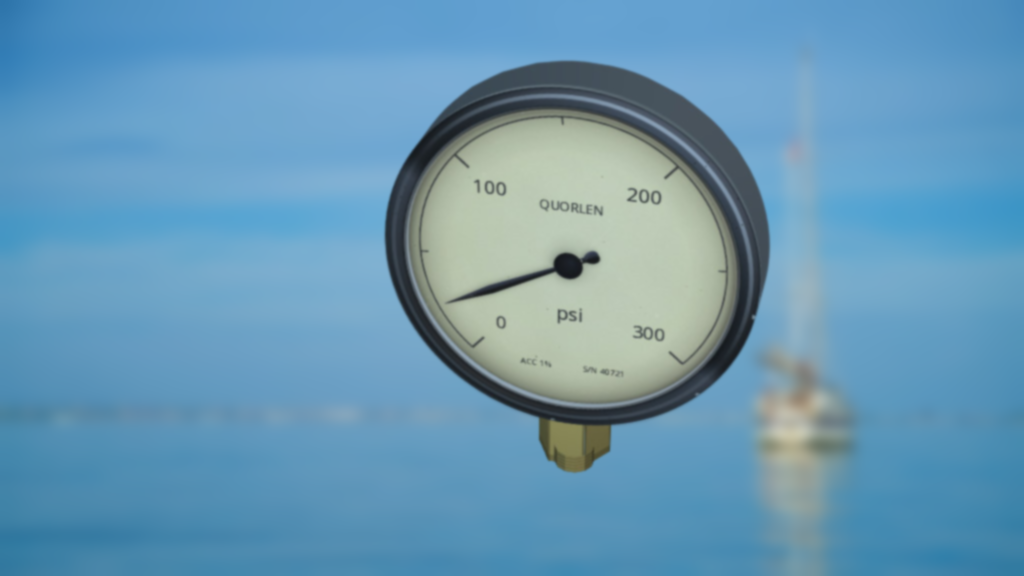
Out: 25psi
